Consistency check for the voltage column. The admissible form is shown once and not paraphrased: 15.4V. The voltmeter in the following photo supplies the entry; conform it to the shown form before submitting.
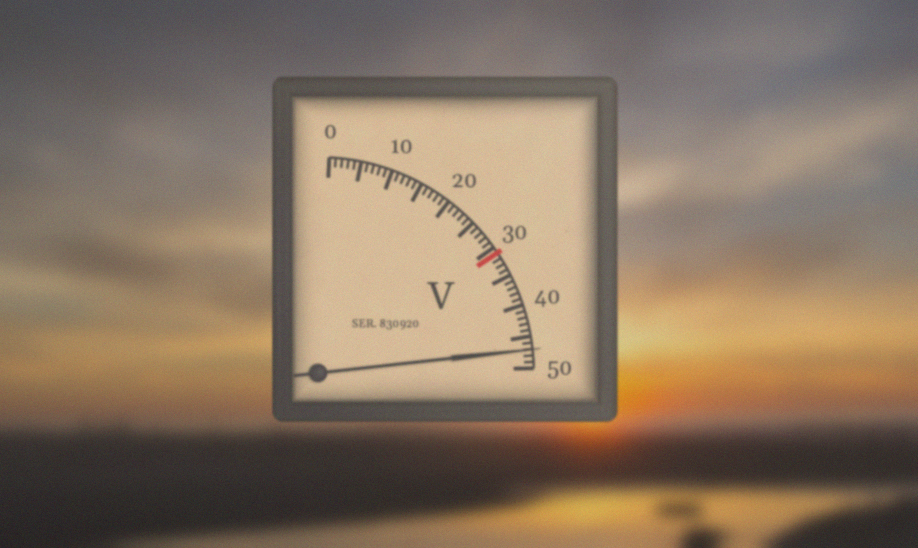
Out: 47V
